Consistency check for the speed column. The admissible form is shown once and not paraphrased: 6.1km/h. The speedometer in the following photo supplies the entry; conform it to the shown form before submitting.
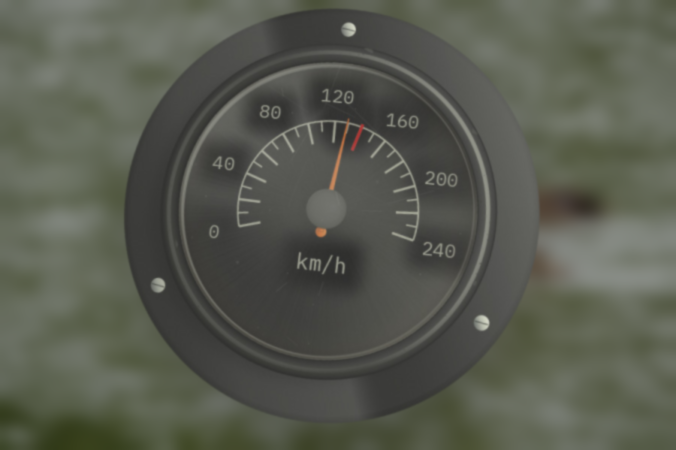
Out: 130km/h
